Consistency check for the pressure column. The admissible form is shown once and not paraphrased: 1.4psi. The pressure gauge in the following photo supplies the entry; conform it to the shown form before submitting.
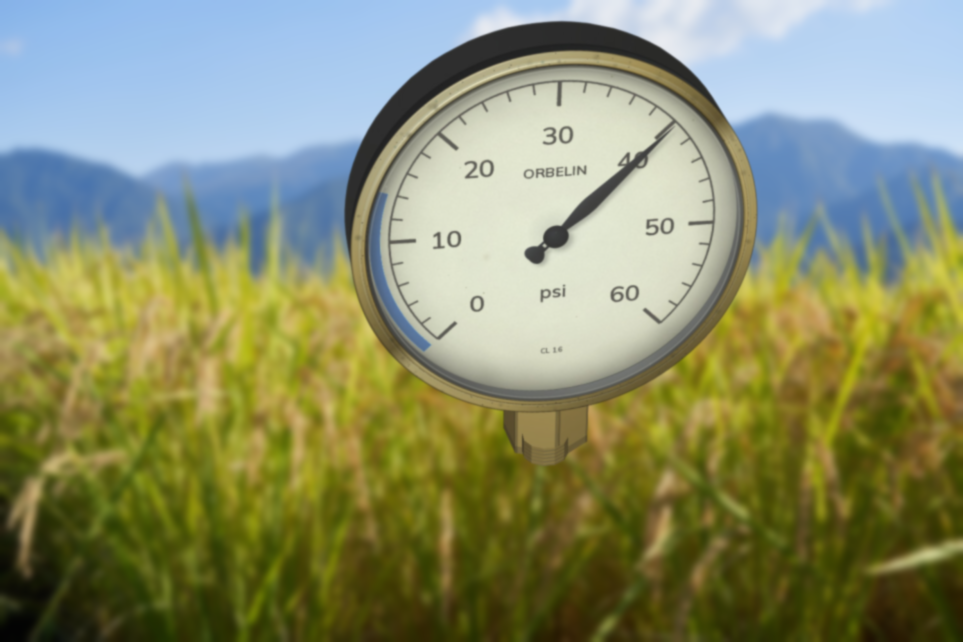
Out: 40psi
